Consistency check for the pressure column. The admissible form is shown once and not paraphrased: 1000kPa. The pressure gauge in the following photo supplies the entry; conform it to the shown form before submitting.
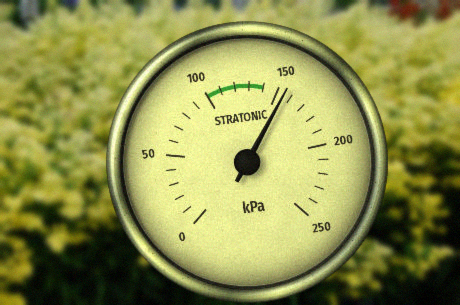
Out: 155kPa
